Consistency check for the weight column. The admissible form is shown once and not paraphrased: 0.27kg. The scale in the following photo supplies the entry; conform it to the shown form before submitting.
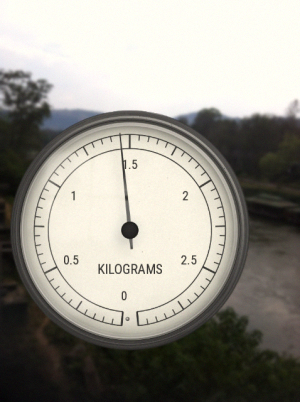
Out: 1.45kg
